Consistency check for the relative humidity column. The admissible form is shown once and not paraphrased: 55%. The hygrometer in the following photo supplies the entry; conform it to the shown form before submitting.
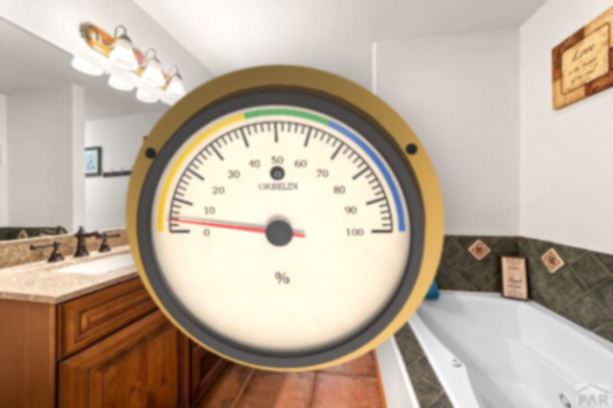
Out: 4%
